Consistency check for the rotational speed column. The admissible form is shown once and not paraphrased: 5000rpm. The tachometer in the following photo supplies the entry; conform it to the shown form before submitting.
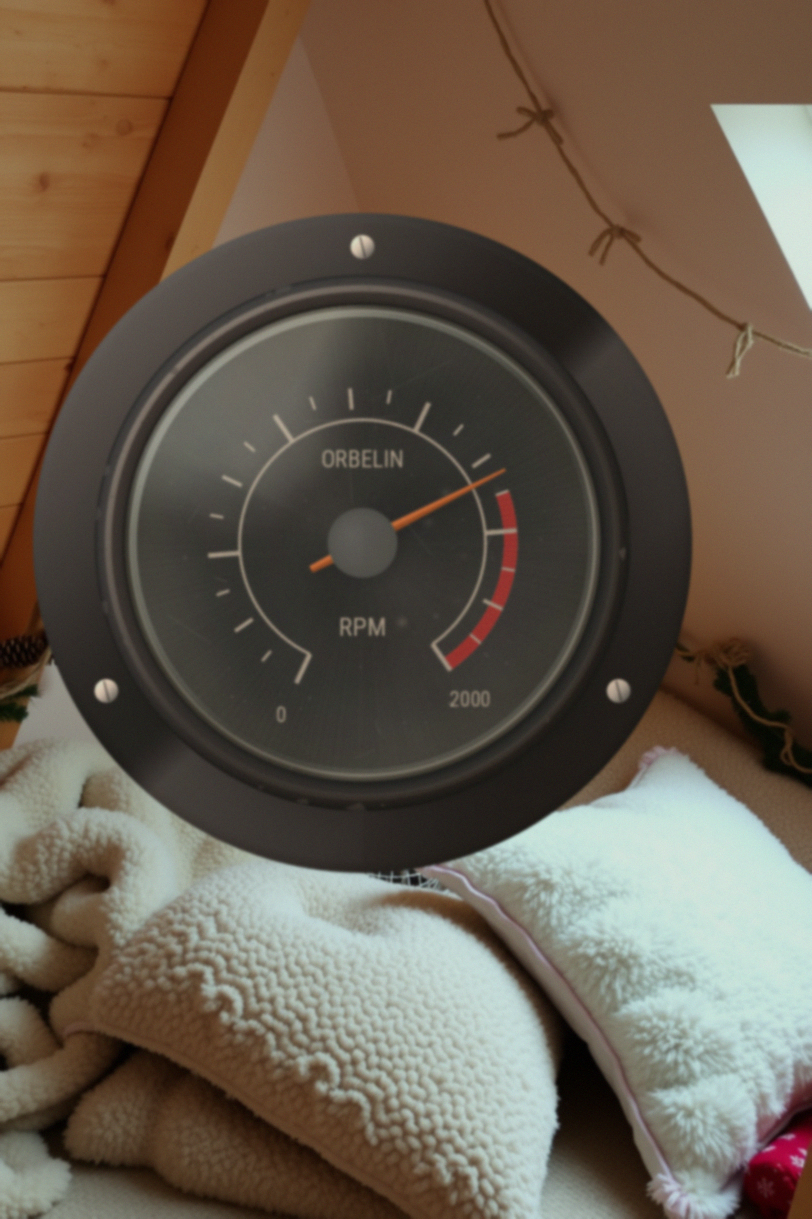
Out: 1450rpm
